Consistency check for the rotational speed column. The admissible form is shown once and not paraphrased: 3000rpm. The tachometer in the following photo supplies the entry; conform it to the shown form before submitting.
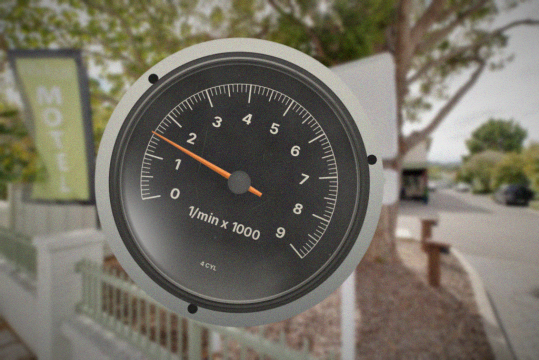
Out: 1500rpm
